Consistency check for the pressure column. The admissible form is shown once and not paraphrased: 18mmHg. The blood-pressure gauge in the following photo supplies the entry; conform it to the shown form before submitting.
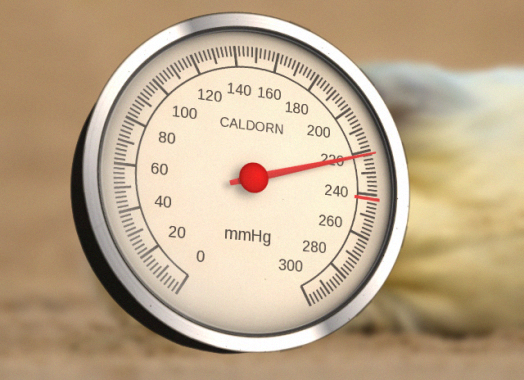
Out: 222mmHg
